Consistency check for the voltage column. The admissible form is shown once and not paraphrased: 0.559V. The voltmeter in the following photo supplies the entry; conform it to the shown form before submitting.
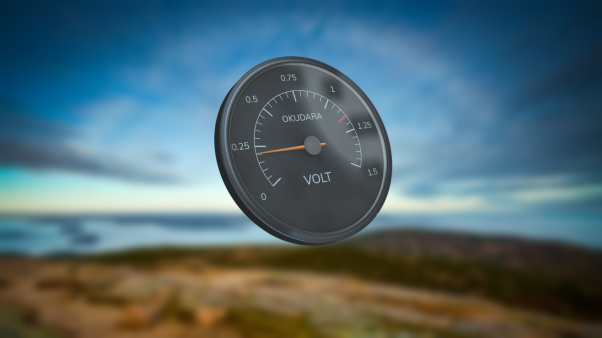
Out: 0.2V
